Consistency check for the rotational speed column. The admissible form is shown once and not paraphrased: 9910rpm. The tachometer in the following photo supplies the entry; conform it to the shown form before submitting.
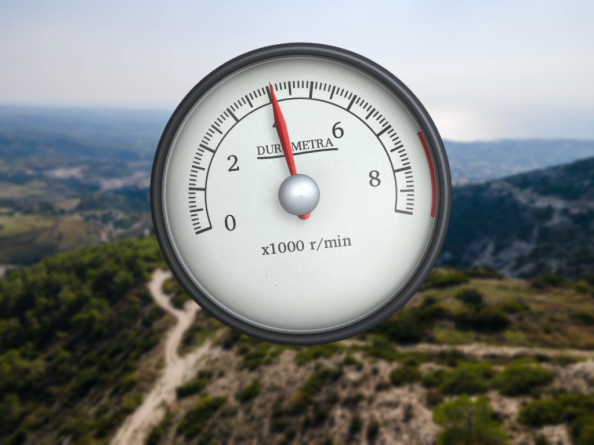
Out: 4100rpm
